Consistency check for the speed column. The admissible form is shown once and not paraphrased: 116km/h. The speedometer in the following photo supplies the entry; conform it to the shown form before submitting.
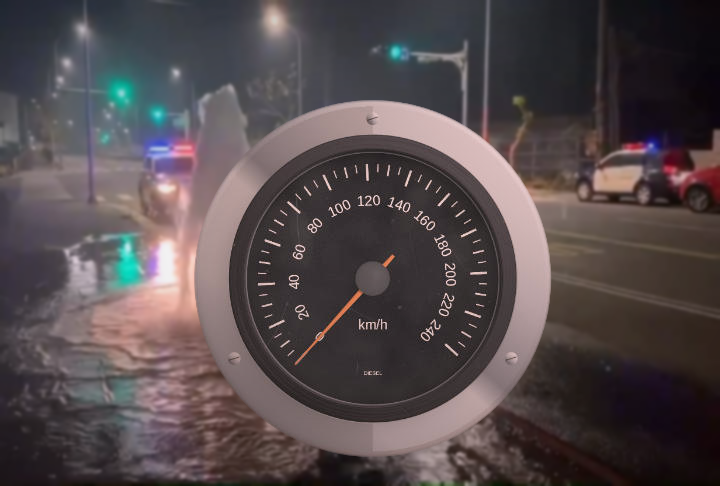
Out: 0km/h
